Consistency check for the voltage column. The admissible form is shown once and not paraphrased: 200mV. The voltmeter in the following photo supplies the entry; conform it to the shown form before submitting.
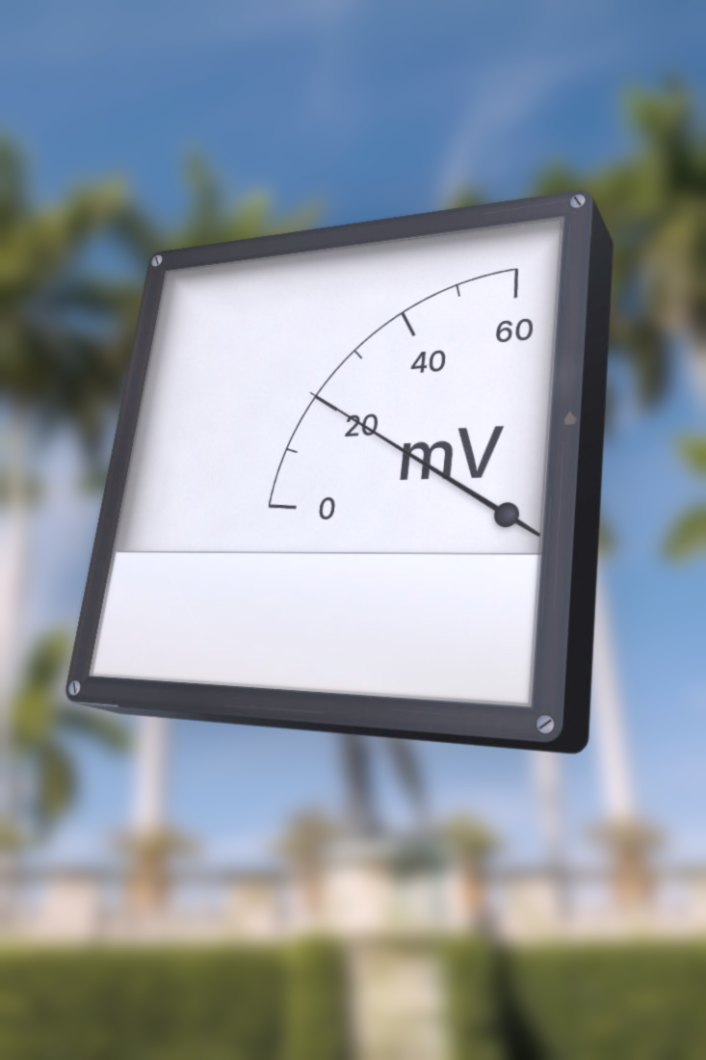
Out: 20mV
